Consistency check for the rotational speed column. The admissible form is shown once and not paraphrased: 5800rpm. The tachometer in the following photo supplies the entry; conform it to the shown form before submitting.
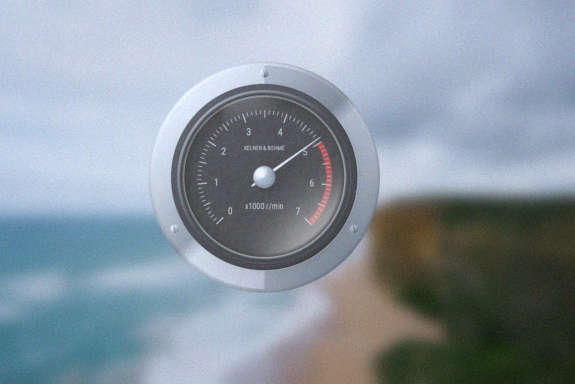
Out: 4900rpm
